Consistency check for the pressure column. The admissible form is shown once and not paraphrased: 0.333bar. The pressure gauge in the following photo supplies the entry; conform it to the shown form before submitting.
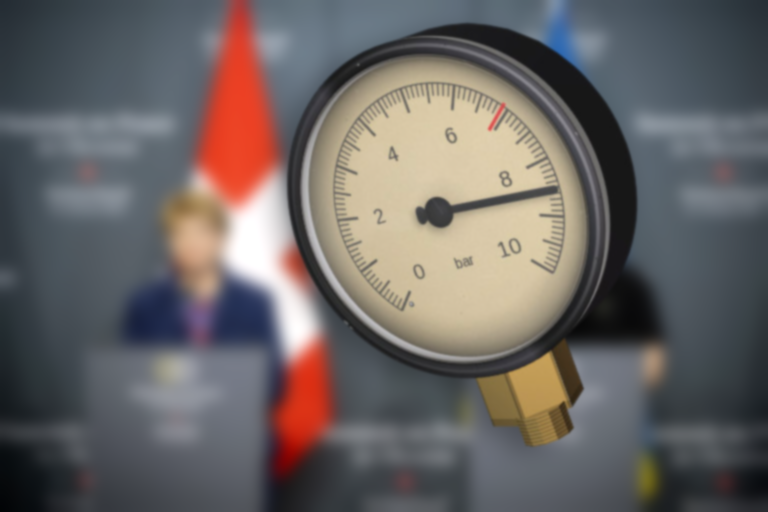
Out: 8.5bar
